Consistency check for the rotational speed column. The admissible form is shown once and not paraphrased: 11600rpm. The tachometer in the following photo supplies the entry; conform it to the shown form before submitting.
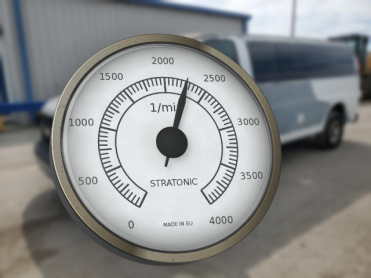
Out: 2250rpm
